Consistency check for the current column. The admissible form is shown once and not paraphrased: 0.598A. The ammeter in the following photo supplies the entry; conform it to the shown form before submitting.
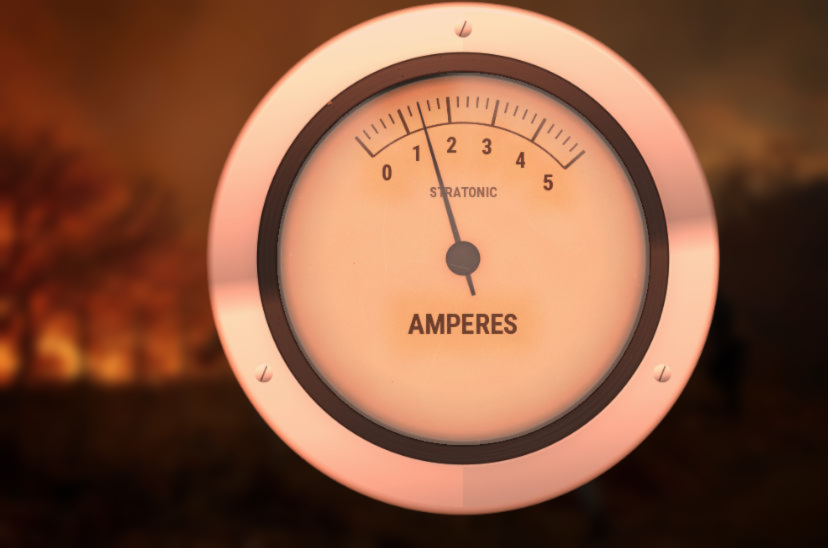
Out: 1.4A
